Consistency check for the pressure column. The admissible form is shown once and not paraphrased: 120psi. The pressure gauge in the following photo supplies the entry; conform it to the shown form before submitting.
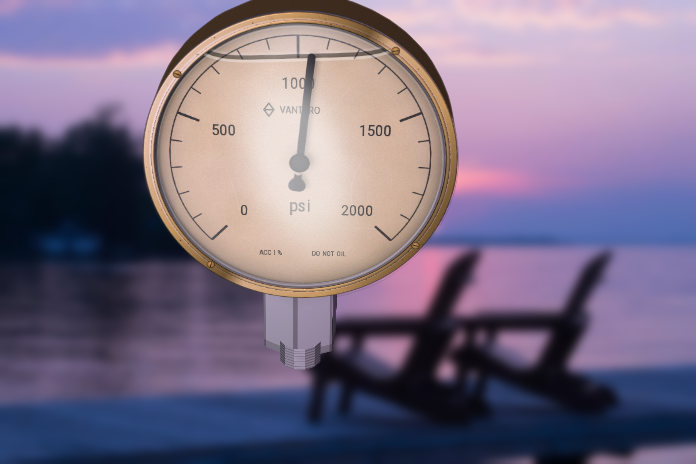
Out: 1050psi
